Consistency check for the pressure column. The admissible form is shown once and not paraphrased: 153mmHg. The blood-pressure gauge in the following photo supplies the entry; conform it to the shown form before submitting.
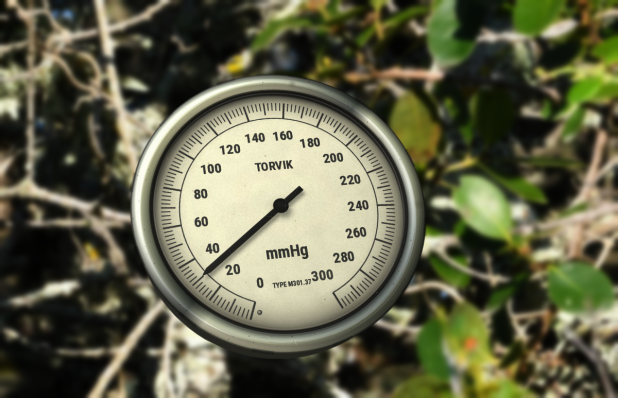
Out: 30mmHg
